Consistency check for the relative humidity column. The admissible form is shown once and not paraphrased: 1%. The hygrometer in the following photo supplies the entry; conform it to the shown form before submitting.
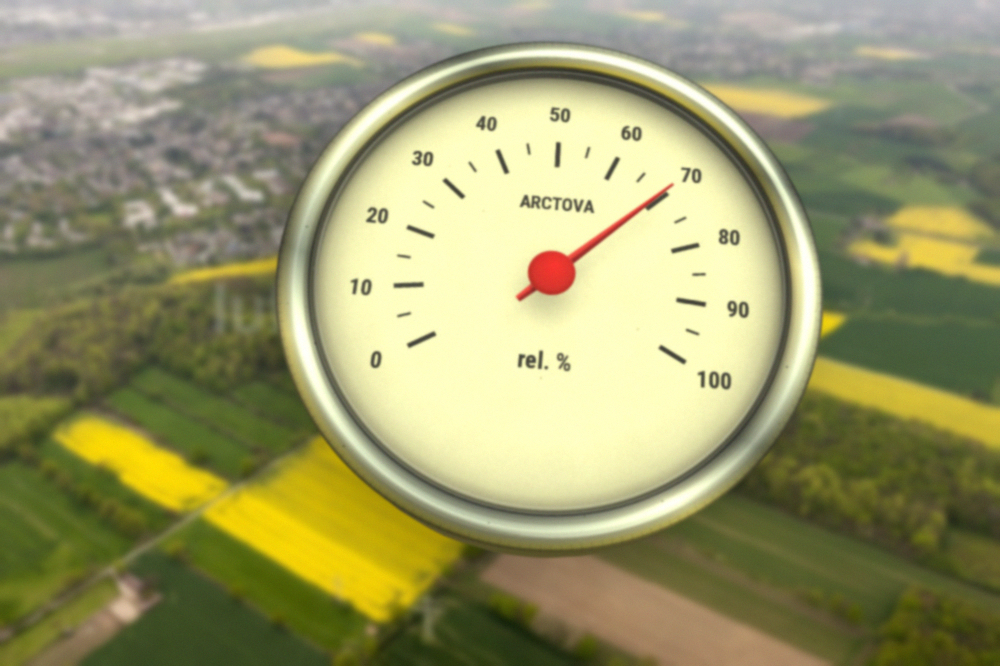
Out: 70%
